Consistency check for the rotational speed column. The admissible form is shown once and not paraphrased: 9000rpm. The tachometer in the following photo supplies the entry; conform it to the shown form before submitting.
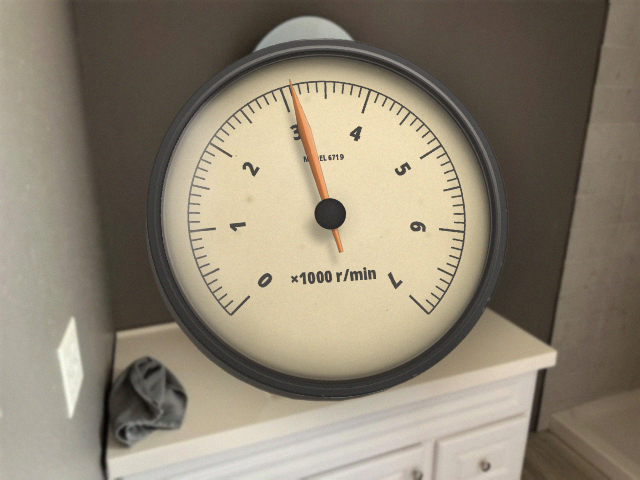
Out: 3100rpm
